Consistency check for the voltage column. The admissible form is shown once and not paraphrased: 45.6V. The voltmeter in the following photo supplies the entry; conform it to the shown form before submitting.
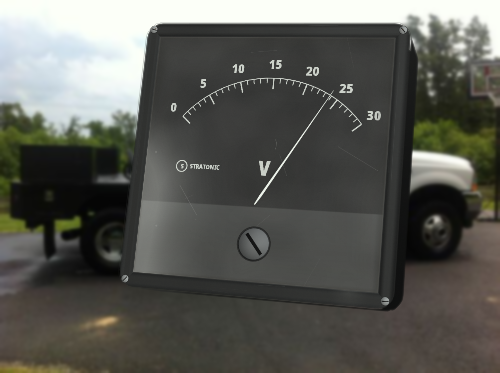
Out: 24V
